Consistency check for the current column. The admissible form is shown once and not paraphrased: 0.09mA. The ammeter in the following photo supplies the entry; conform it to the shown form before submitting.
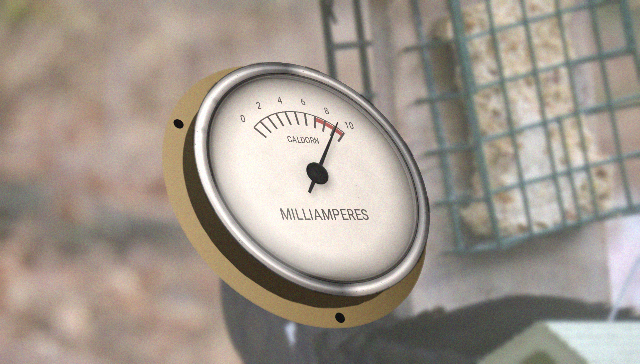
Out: 9mA
